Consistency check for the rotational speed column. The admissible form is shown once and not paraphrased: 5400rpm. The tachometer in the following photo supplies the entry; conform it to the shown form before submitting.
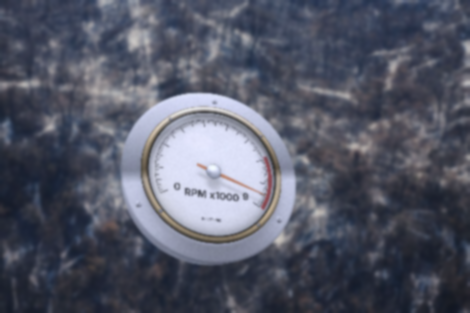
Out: 8500rpm
